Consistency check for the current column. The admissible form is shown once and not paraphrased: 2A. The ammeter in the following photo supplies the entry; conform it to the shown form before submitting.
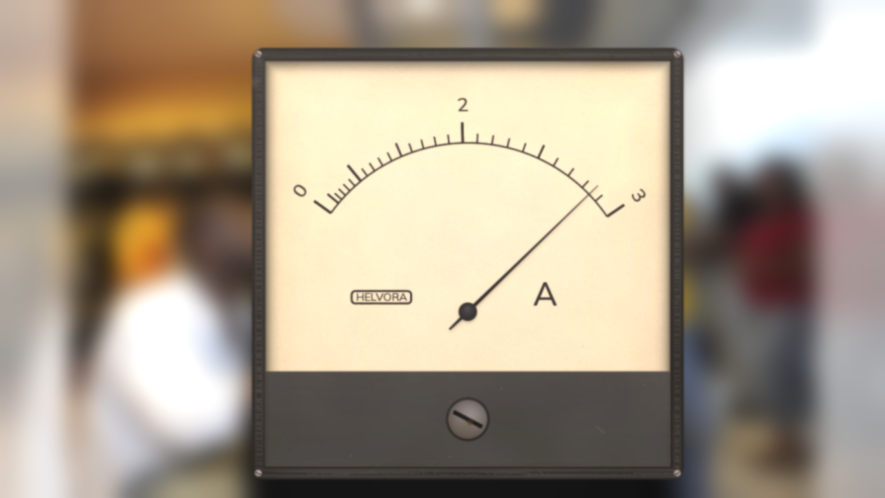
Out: 2.85A
